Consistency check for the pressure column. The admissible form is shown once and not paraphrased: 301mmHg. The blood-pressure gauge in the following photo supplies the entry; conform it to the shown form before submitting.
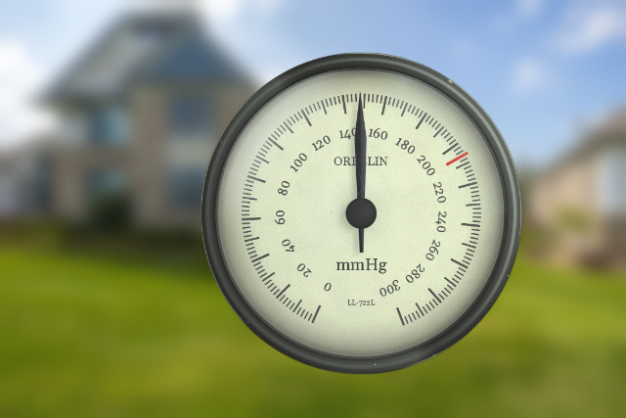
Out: 148mmHg
